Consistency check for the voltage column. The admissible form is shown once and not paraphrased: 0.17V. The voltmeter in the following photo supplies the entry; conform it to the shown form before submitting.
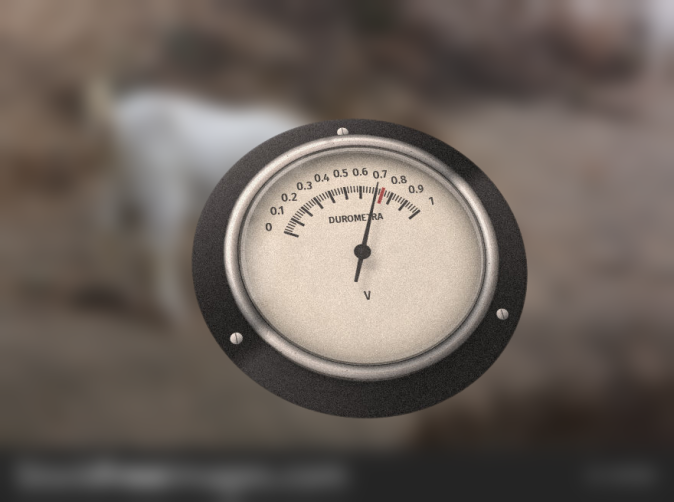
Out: 0.7V
